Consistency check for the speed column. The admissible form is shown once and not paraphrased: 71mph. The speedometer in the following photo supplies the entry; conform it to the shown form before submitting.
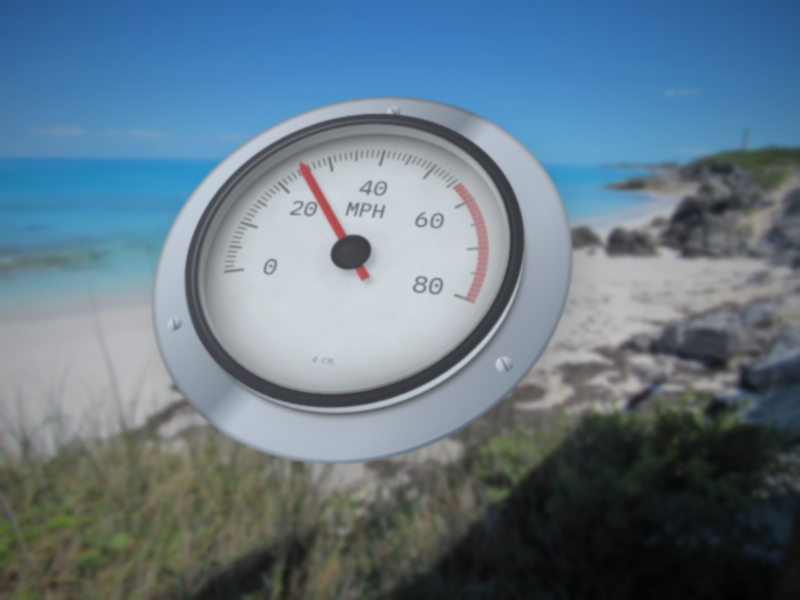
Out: 25mph
